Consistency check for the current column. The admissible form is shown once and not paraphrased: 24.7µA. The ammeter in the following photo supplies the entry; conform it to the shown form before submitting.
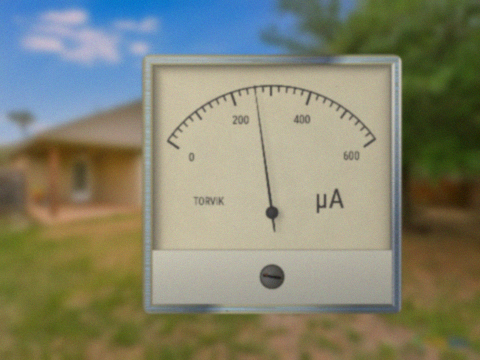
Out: 260µA
